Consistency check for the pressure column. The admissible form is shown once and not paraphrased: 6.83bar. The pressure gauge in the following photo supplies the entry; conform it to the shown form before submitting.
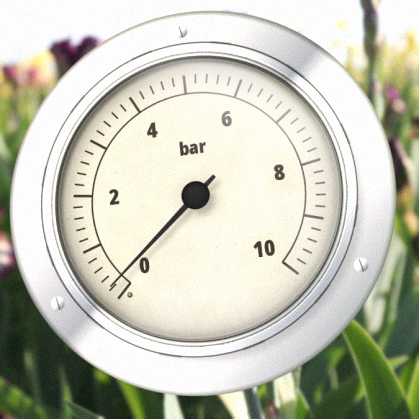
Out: 0.2bar
